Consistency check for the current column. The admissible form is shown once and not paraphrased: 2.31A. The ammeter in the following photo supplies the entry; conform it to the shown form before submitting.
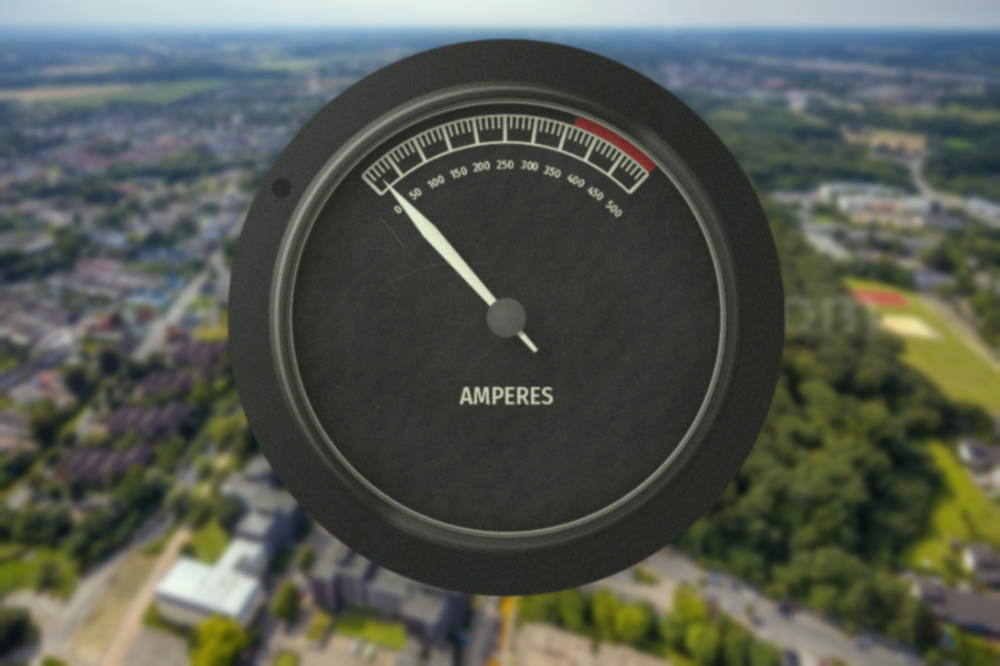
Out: 20A
